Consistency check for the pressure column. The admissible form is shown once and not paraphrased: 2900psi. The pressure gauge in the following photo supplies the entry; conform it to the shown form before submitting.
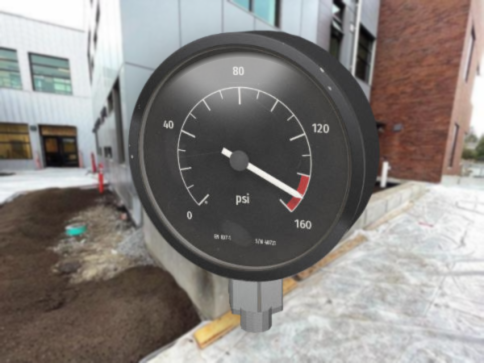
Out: 150psi
